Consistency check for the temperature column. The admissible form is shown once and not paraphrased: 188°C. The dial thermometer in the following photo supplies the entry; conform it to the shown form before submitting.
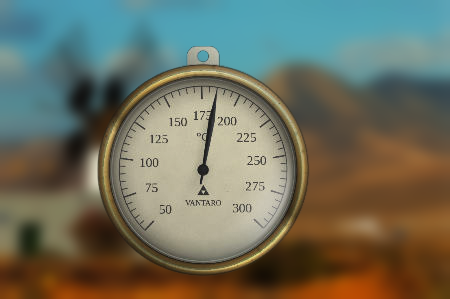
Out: 185°C
